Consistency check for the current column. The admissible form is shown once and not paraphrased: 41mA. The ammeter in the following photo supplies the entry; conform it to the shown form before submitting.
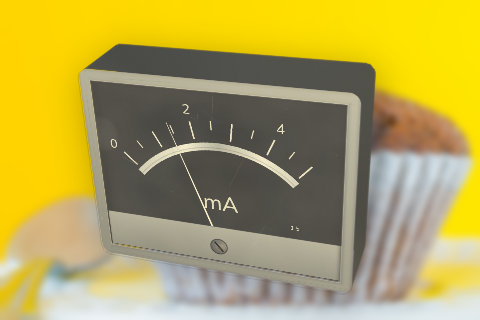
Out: 1.5mA
